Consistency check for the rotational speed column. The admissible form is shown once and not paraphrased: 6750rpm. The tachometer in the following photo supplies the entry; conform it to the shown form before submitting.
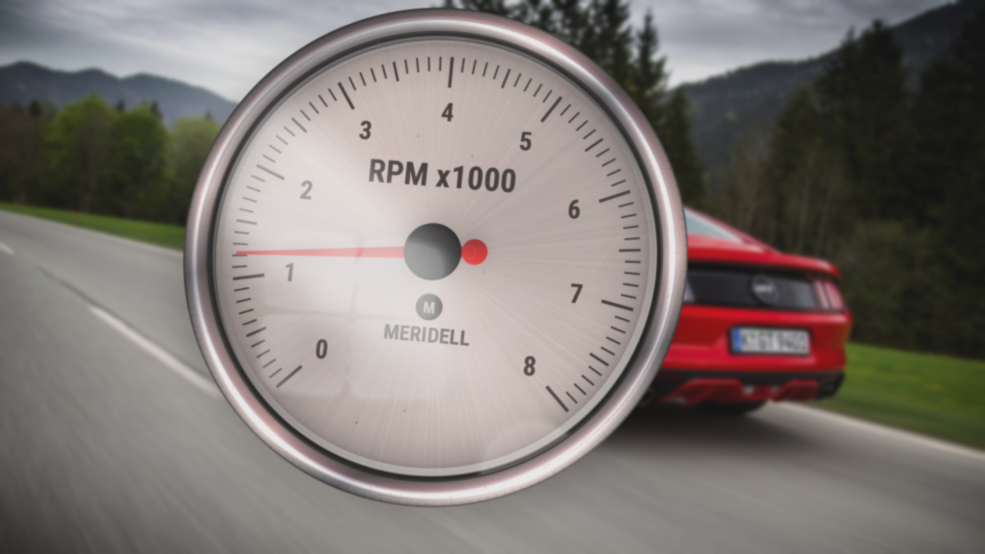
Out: 1200rpm
